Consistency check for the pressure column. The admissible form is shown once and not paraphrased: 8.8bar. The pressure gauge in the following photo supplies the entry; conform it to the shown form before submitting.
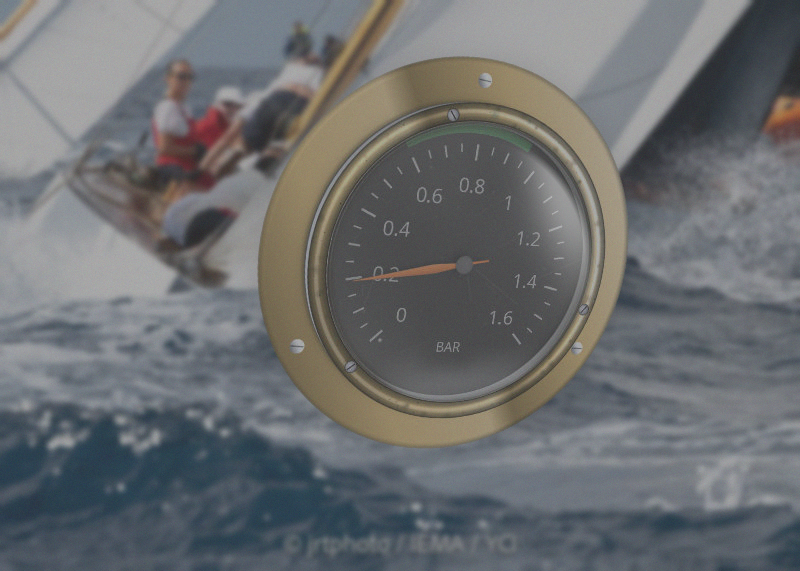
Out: 0.2bar
